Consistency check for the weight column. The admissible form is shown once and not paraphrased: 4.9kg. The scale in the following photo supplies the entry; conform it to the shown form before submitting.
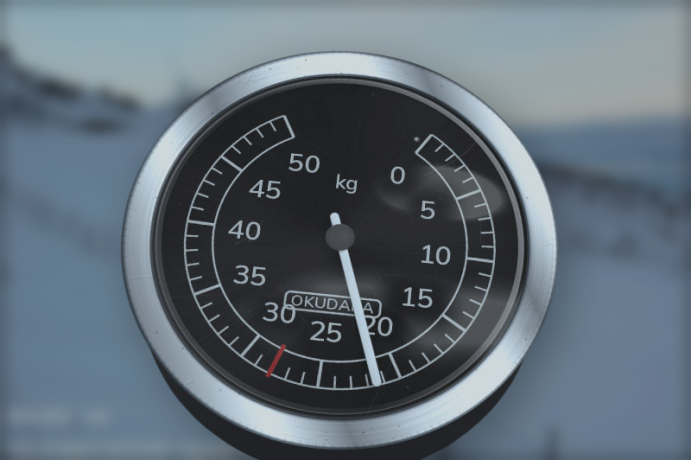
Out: 21.5kg
